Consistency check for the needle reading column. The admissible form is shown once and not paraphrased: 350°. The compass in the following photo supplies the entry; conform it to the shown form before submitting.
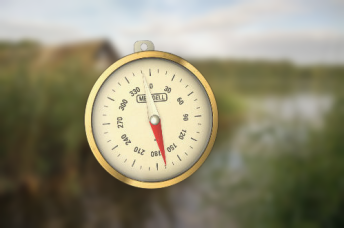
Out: 170°
